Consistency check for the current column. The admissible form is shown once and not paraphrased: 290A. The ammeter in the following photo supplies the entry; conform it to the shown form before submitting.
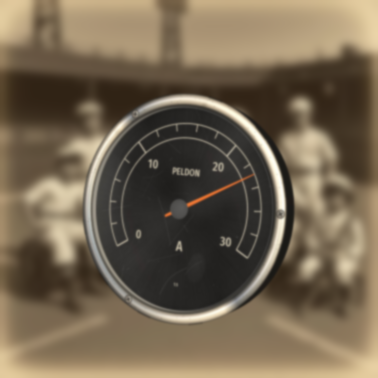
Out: 23A
